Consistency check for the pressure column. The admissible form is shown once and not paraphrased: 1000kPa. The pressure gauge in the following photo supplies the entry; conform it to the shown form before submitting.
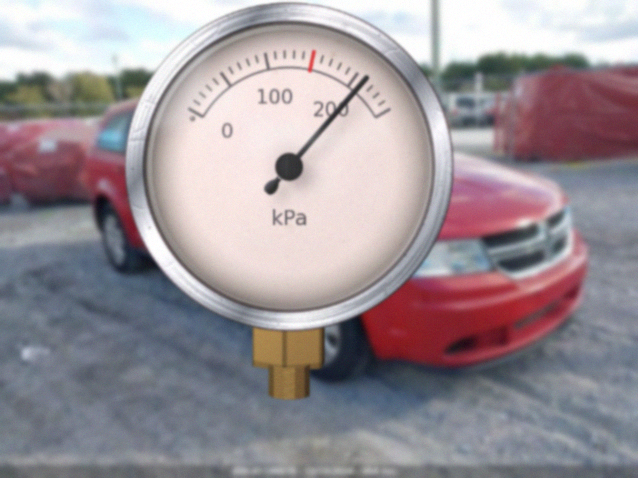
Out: 210kPa
